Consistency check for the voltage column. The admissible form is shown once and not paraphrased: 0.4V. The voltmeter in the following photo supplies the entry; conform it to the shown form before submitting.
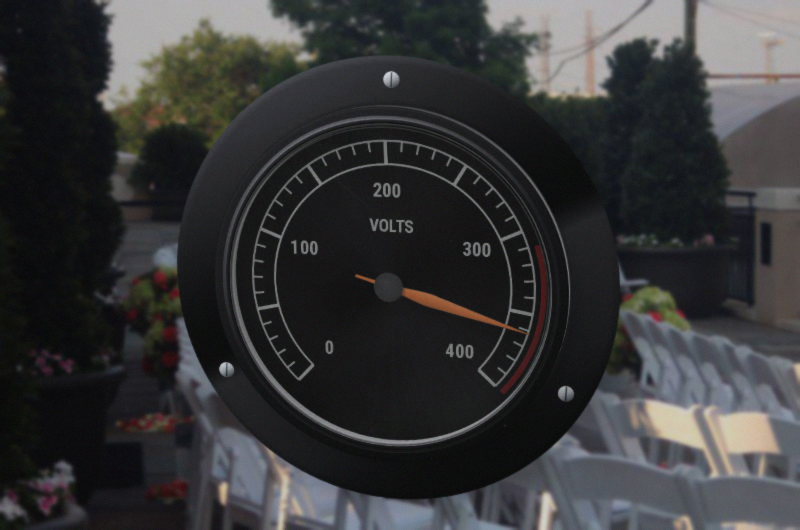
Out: 360V
